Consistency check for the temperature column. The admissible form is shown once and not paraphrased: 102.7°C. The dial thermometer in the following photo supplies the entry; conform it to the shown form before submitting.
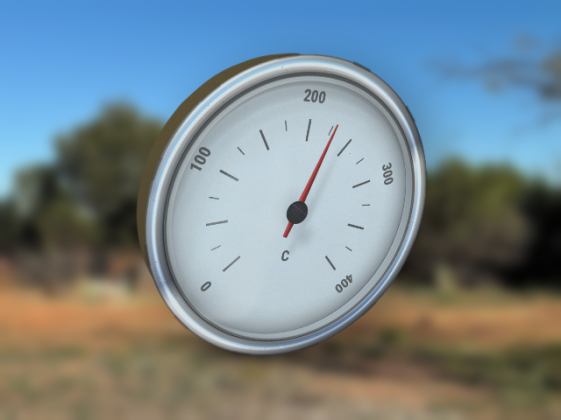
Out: 225°C
